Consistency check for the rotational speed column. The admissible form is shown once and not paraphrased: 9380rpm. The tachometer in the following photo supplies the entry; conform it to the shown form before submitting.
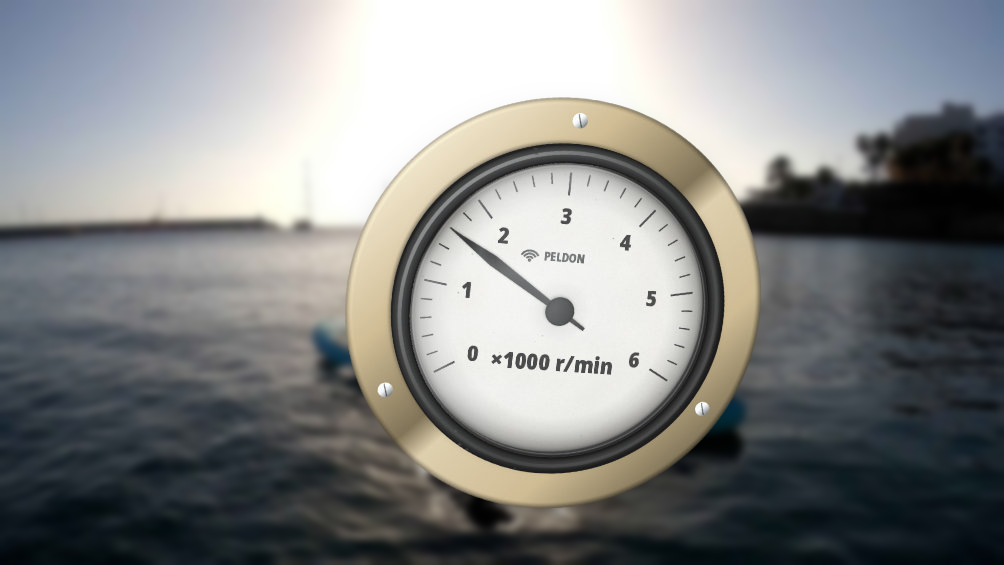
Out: 1600rpm
